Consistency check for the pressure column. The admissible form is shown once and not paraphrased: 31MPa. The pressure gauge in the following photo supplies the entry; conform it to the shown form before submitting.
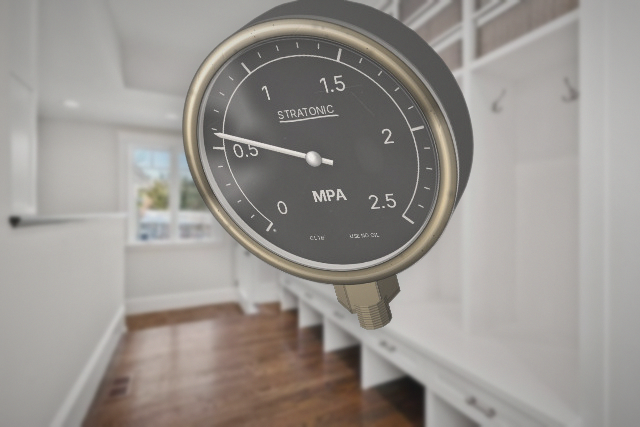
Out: 0.6MPa
